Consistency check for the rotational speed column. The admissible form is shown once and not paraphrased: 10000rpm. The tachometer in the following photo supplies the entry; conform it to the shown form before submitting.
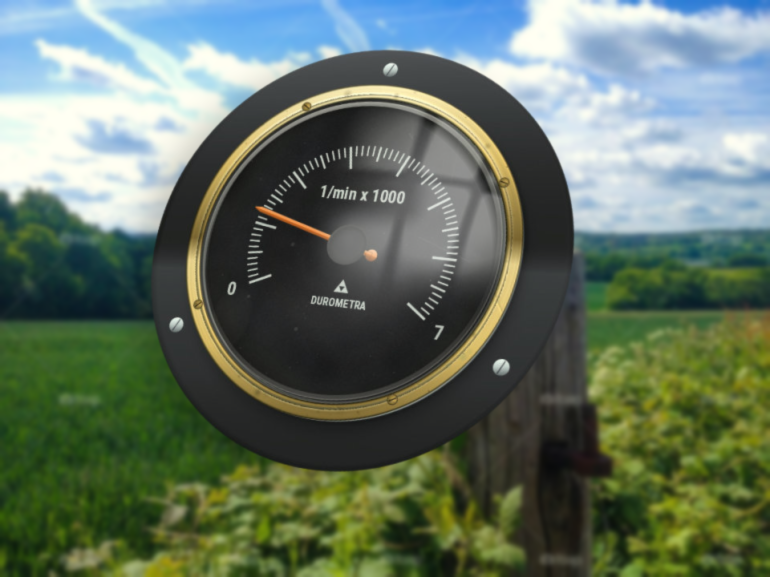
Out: 1200rpm
